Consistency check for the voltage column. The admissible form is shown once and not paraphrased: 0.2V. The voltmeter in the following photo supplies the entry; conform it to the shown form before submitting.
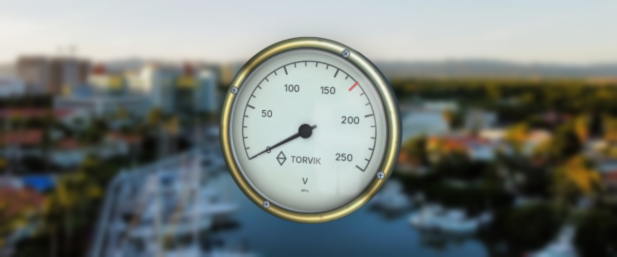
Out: 0V
